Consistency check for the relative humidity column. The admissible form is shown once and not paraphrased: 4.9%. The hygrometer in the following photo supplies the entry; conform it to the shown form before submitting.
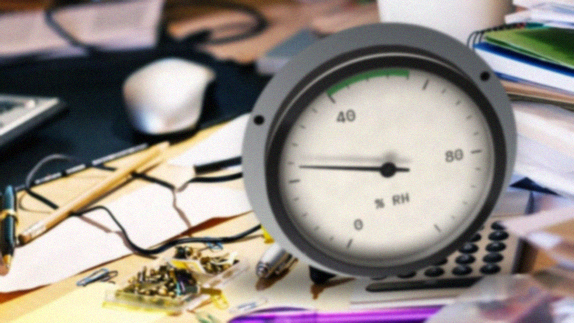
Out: 24%
